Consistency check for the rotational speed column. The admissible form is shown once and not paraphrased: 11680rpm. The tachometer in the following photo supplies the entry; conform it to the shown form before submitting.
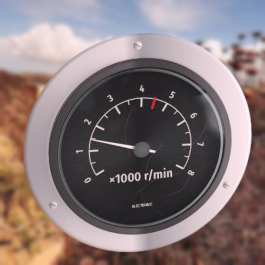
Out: 1500rpm
